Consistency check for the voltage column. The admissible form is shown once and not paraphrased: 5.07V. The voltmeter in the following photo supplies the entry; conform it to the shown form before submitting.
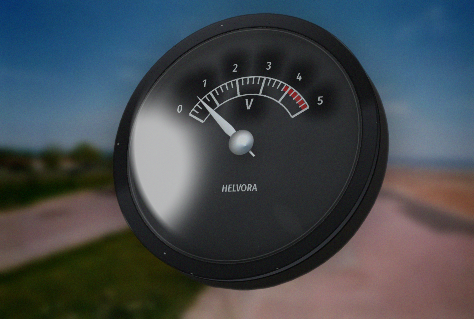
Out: 0.6V
